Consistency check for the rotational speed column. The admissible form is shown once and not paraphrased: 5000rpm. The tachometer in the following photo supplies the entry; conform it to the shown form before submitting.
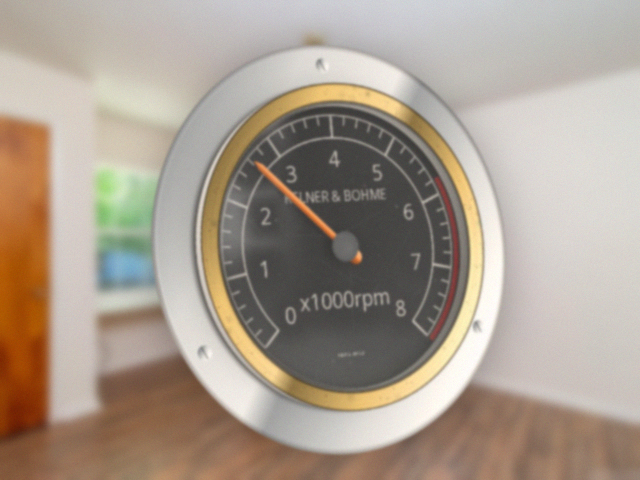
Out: 2600rpm
